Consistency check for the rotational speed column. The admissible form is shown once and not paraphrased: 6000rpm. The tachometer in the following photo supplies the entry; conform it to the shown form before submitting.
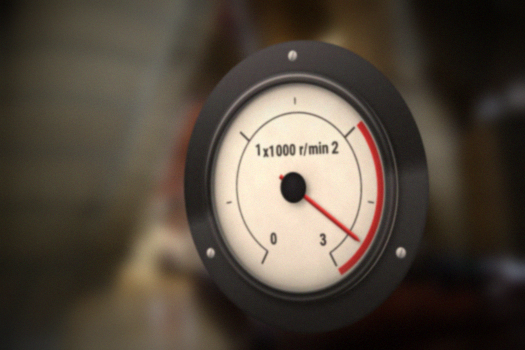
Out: 2750rpm
